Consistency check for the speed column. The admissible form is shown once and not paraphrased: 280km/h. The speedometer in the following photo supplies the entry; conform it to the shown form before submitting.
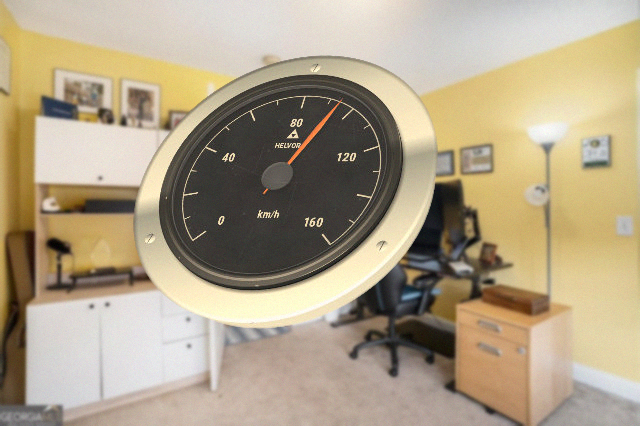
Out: 95km/h
